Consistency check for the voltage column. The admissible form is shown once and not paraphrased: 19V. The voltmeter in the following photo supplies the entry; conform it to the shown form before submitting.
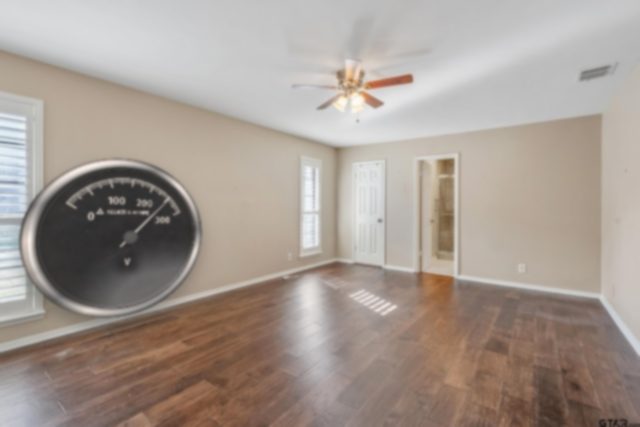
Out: 250V
